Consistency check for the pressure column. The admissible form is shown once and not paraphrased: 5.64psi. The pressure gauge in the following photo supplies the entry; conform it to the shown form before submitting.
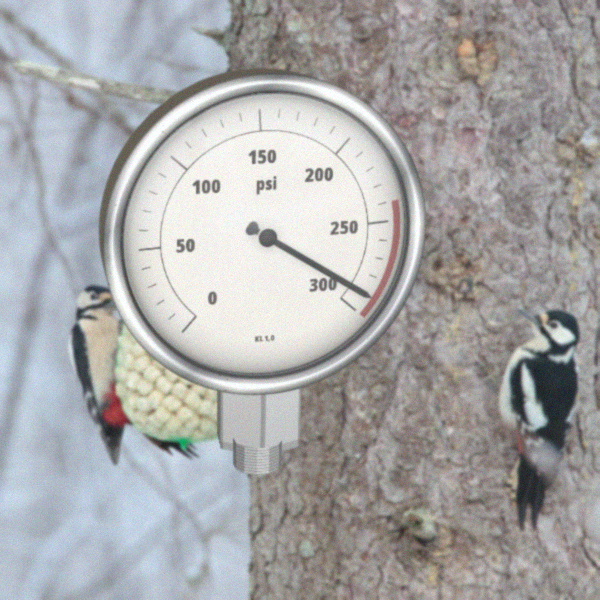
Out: 290psi
